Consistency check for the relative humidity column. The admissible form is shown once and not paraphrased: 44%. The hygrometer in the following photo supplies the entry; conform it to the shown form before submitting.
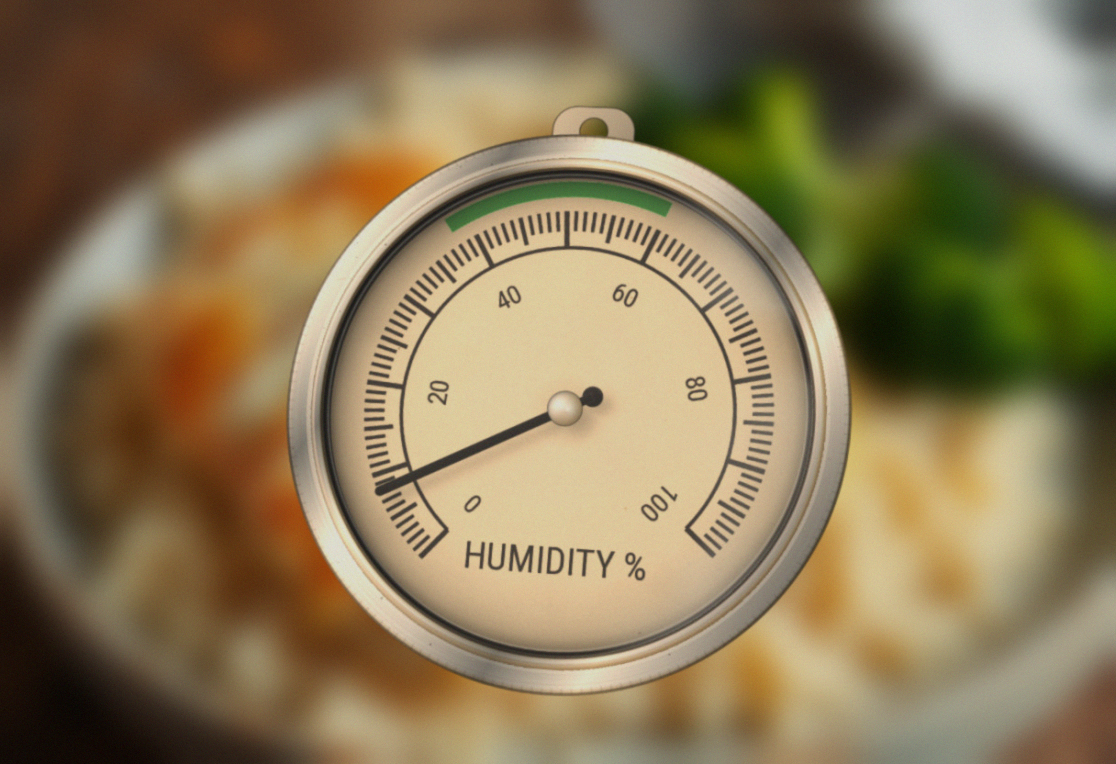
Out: 8%
